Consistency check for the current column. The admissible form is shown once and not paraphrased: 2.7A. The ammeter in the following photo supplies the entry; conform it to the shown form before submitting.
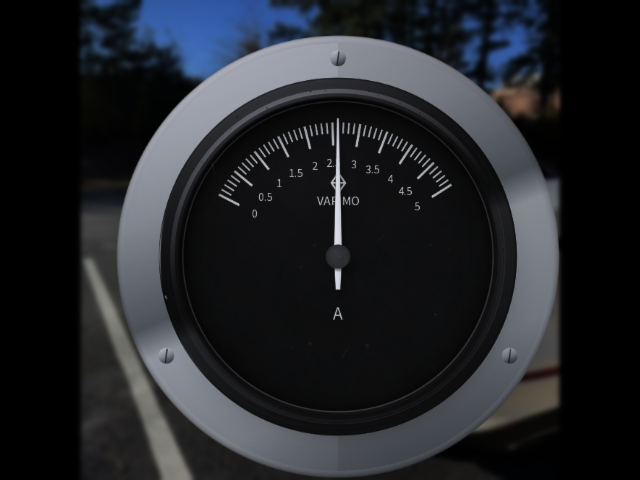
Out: 2.6A
